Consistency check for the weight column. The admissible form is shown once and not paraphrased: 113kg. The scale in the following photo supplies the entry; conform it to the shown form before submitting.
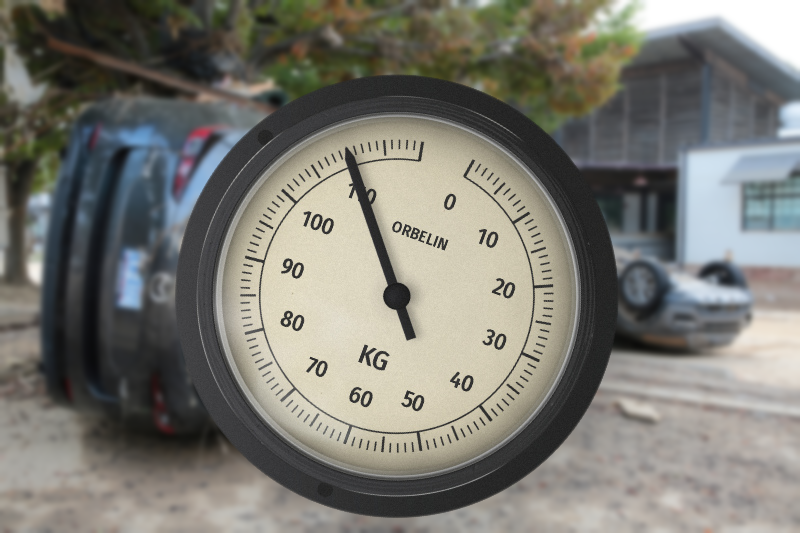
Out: 110kg
